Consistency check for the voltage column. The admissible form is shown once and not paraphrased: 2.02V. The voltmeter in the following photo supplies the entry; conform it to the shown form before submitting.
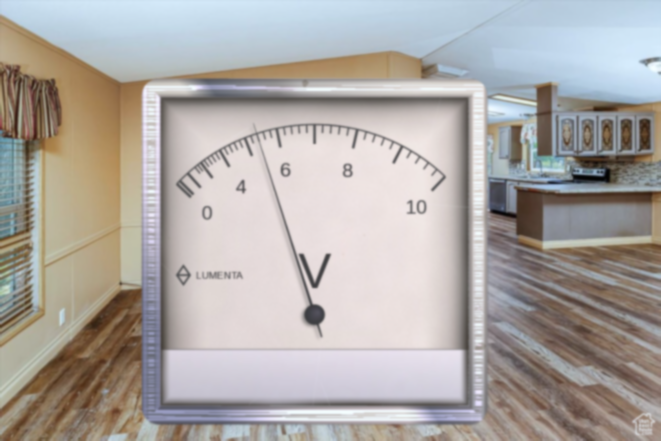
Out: 5.4V
